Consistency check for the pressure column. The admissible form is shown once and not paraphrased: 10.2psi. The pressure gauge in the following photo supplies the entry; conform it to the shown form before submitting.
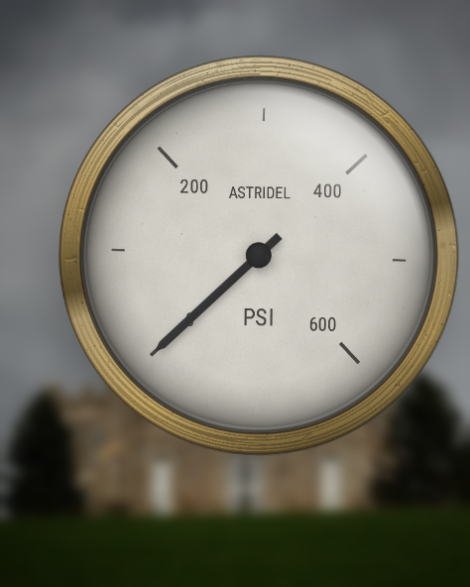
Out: 0psi
